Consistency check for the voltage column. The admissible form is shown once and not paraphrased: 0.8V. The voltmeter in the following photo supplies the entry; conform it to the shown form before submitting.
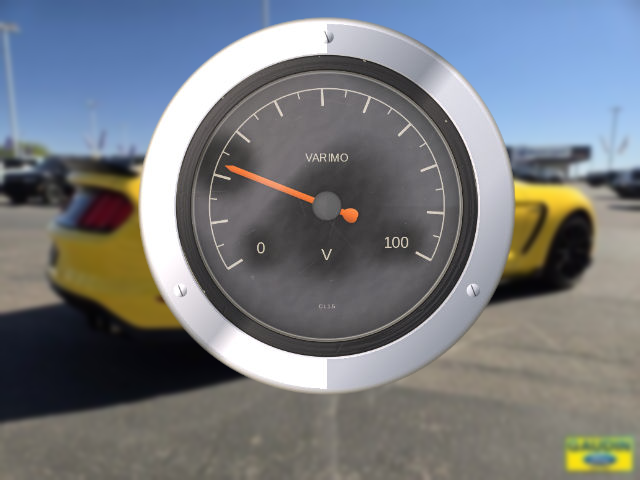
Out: 22.5V
